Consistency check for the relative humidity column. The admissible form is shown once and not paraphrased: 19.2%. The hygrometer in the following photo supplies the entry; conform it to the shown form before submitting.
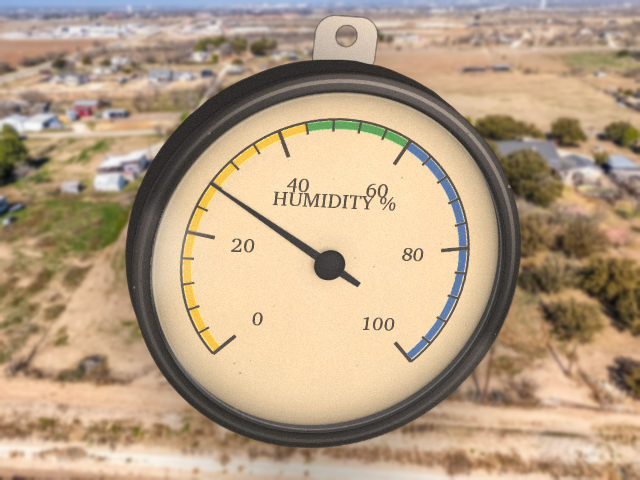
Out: 28%
